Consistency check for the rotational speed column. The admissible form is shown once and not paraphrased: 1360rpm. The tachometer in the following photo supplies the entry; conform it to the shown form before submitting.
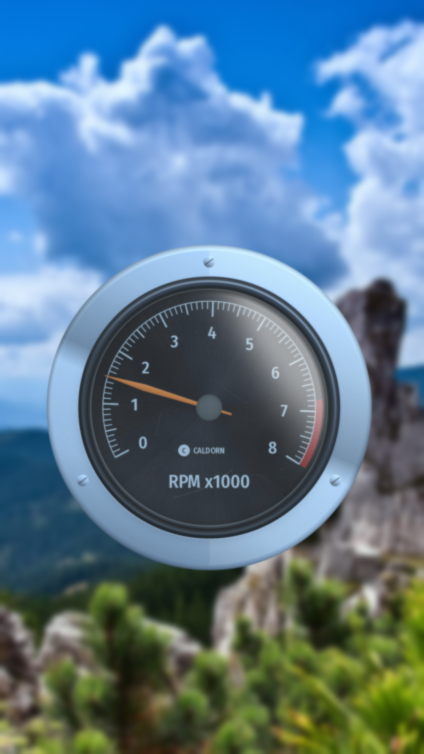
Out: 1500rpm
